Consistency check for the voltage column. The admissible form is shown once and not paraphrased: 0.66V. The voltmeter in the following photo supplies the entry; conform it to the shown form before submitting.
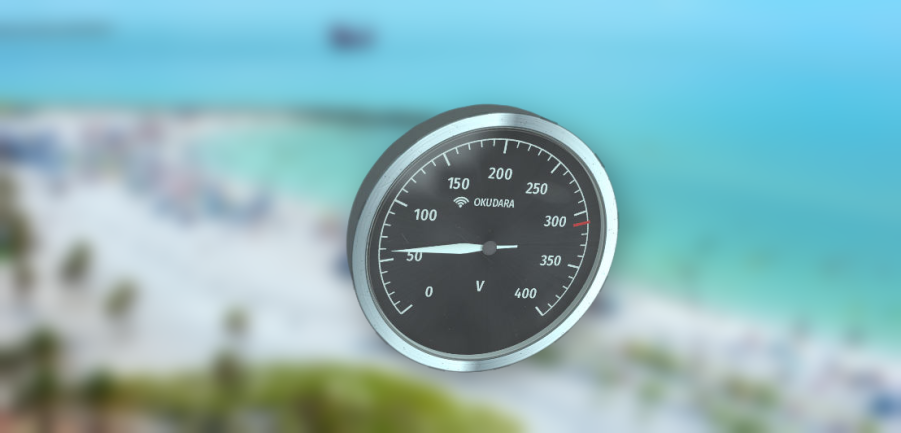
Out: 60V
